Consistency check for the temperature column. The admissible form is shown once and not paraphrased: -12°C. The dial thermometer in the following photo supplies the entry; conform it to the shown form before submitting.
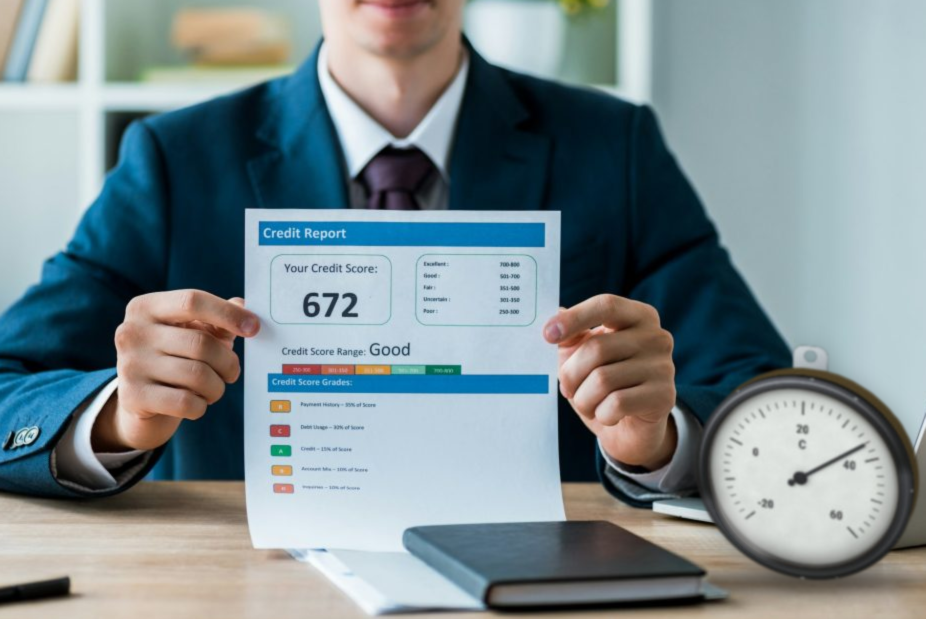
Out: 36°C
